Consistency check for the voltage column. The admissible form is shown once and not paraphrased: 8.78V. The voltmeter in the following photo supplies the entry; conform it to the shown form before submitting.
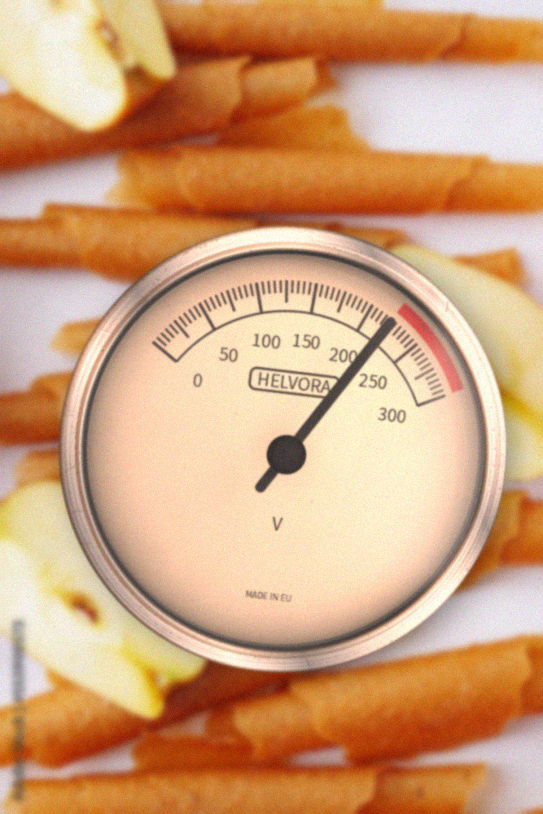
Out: 220V
